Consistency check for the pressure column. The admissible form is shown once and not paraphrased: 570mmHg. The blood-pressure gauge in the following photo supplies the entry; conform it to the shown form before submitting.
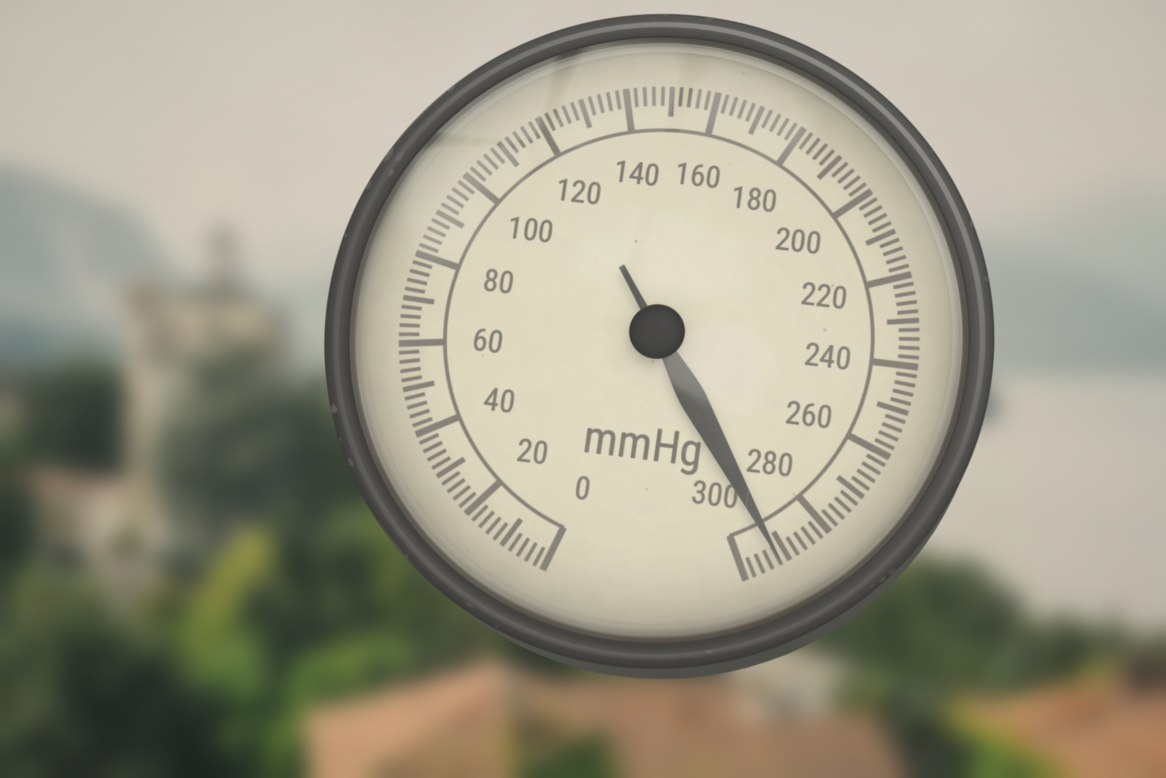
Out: 292mmHg
